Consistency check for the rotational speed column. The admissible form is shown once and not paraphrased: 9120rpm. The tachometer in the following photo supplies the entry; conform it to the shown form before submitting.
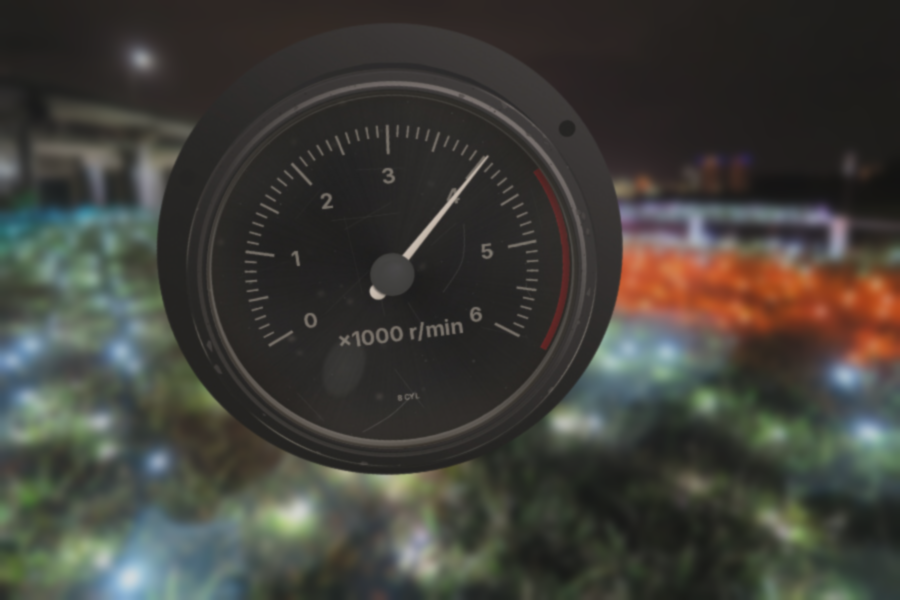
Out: 4000rpm
